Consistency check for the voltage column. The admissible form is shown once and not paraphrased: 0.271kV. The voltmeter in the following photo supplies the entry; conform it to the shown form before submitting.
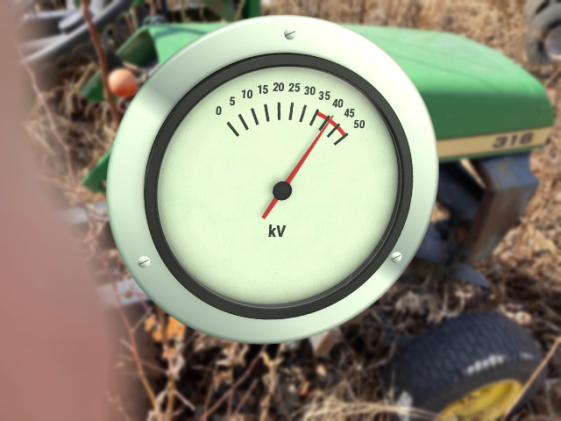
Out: 40kV
